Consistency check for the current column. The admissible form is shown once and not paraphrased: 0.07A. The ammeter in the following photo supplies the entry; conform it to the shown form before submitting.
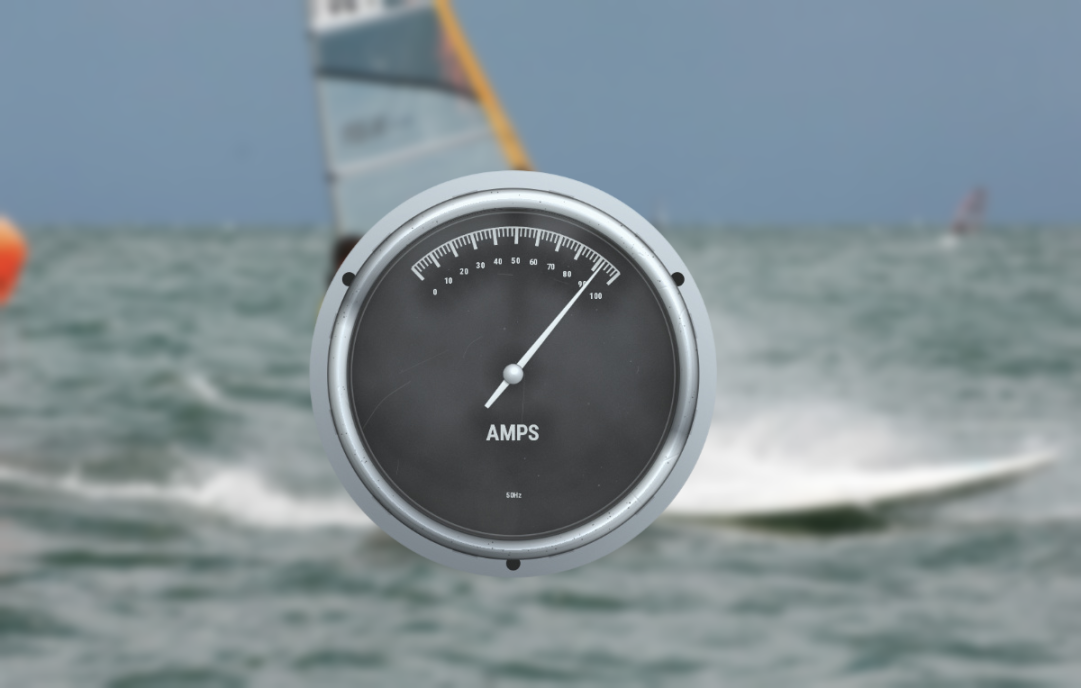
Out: 92A
